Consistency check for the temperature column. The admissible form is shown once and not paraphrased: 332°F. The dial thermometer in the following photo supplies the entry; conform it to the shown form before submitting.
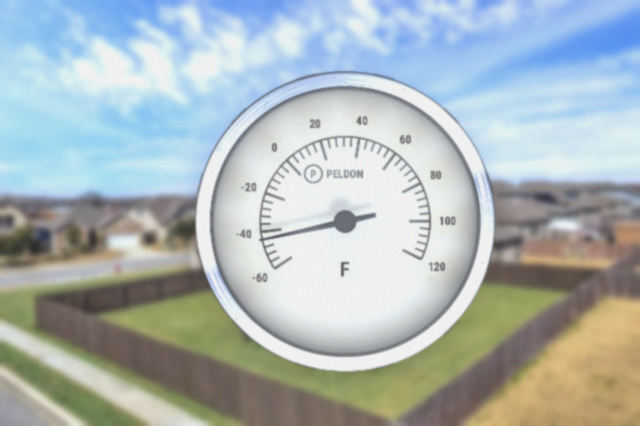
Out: -44°F
